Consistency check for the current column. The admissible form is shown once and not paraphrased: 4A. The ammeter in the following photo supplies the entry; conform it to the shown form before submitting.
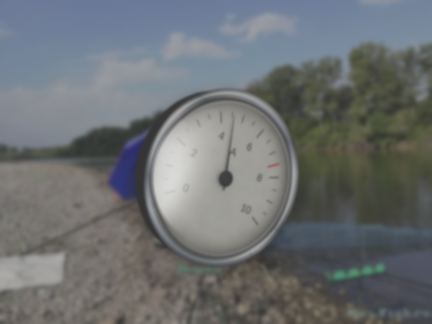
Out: 4.5A
